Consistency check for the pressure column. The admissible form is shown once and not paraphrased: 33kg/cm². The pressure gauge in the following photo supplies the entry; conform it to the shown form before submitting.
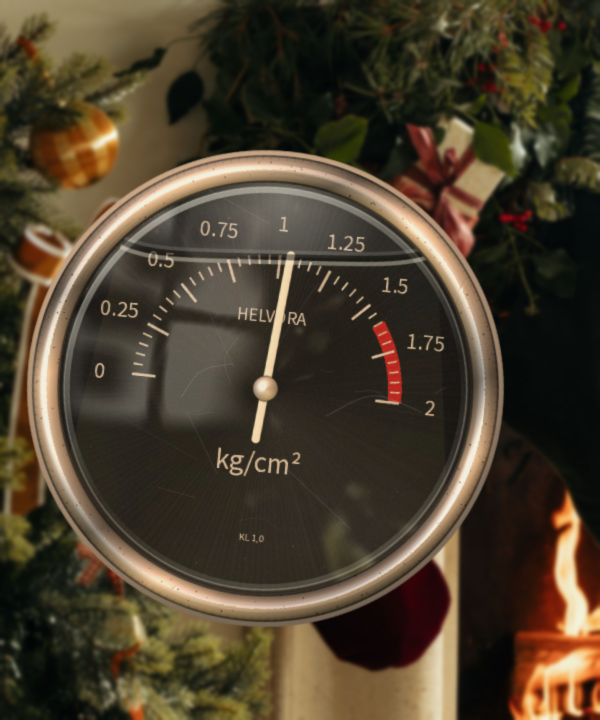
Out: 1.05kg/cm²
